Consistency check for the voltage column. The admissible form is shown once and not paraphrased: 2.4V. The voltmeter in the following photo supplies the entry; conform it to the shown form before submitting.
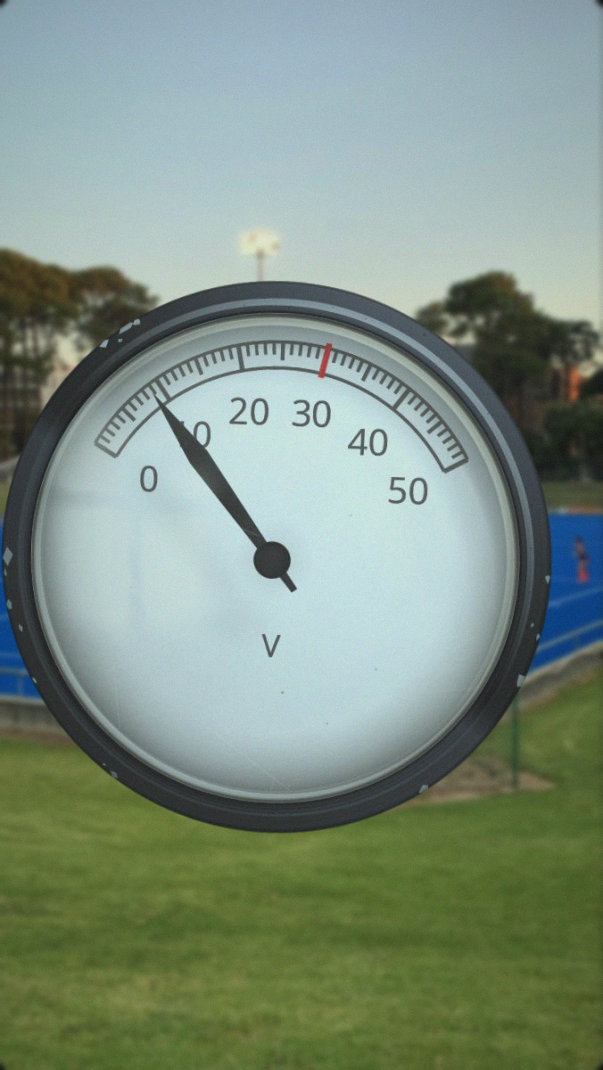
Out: 9V
